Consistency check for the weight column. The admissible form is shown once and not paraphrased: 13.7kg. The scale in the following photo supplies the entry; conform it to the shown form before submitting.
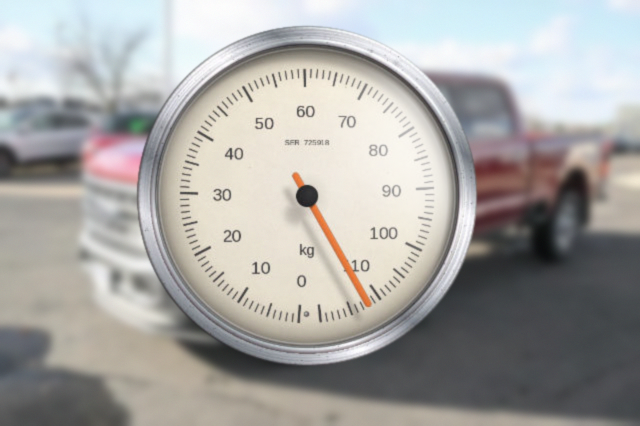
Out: 112kg
